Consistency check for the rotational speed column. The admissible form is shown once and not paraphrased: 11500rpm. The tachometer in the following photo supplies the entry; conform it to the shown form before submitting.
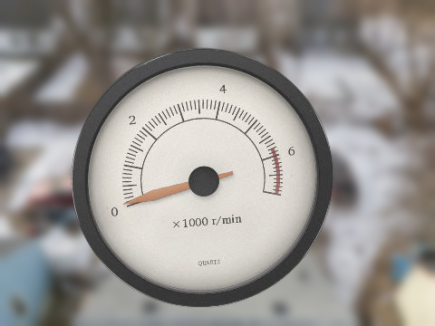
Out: 100rpm
